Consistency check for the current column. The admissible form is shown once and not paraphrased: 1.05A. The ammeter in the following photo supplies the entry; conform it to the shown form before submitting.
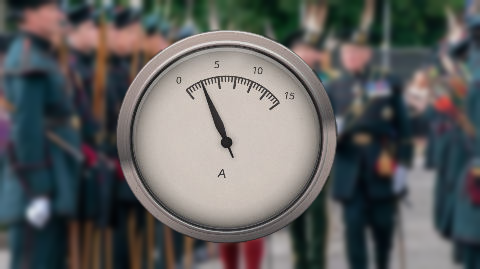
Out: 2.5A
